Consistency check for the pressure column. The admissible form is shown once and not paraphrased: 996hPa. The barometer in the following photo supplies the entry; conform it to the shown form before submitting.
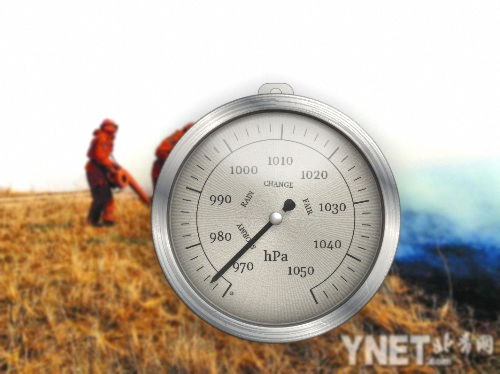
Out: 973hPa
